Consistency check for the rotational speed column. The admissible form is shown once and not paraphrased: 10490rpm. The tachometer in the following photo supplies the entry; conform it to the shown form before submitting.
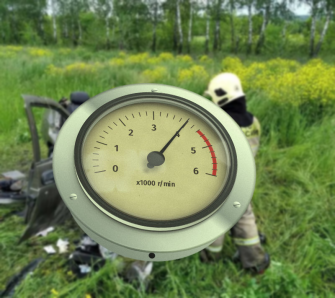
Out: 4000rpm
